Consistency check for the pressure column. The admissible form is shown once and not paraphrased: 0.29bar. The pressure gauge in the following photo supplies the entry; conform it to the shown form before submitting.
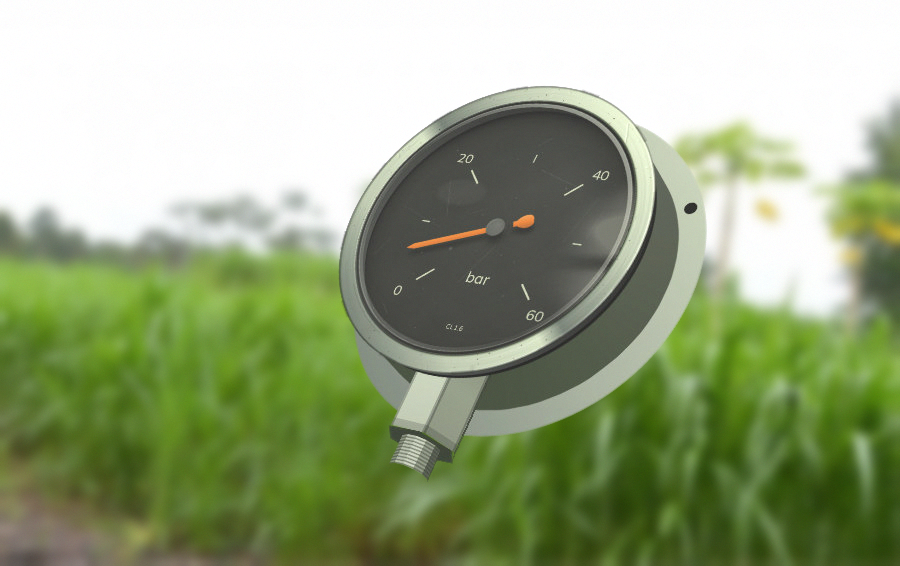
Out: 5bar
